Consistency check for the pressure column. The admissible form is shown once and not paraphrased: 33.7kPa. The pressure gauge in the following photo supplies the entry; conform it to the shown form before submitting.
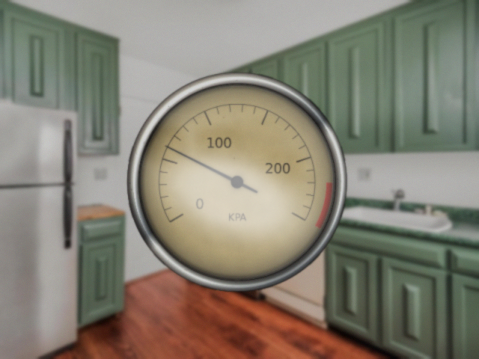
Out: 60kPa
